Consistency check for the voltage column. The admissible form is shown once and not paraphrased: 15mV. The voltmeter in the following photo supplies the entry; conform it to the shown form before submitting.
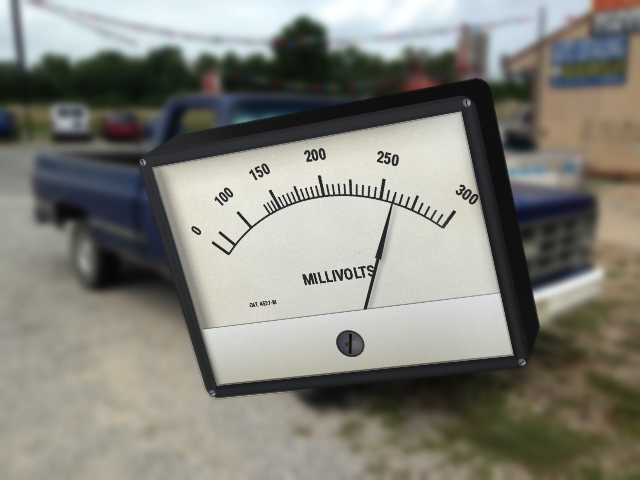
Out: 260mV
